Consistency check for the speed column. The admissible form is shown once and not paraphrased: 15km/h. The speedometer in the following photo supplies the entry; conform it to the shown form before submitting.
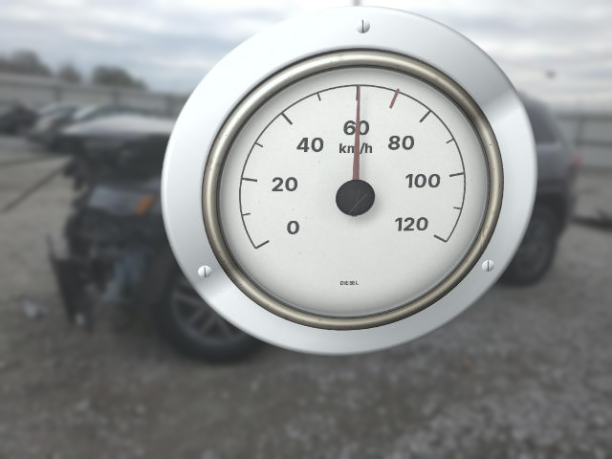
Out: 60km/h
